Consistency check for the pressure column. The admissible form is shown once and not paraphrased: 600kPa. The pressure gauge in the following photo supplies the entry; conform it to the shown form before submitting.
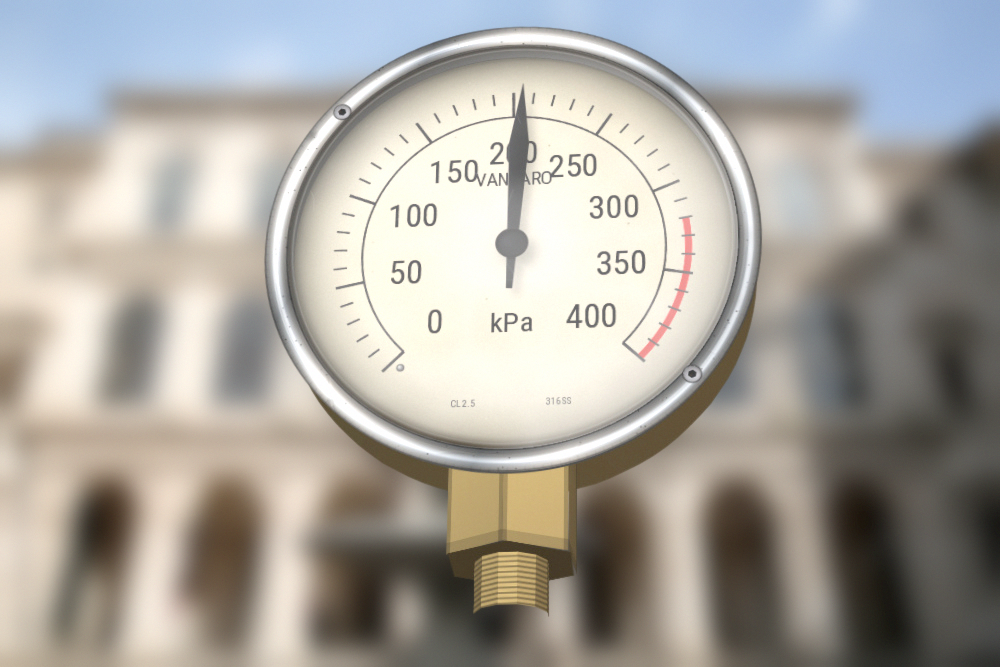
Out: 205kPa
